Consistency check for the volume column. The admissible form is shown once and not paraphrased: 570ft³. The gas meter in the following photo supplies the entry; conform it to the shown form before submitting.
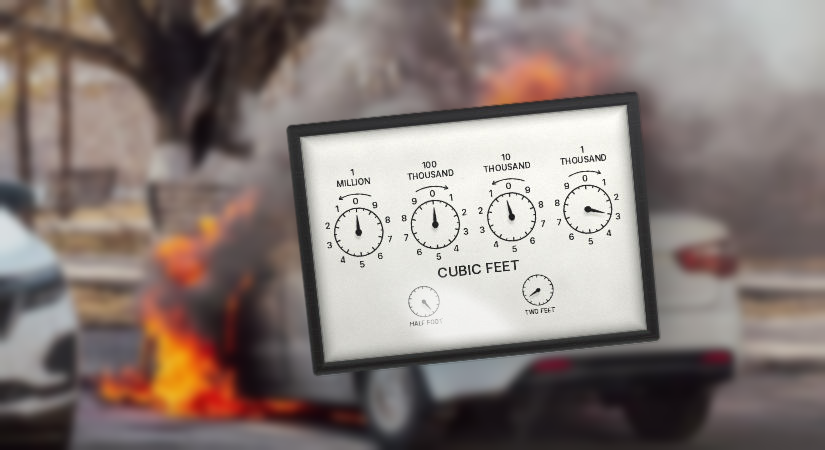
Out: 300ft³
